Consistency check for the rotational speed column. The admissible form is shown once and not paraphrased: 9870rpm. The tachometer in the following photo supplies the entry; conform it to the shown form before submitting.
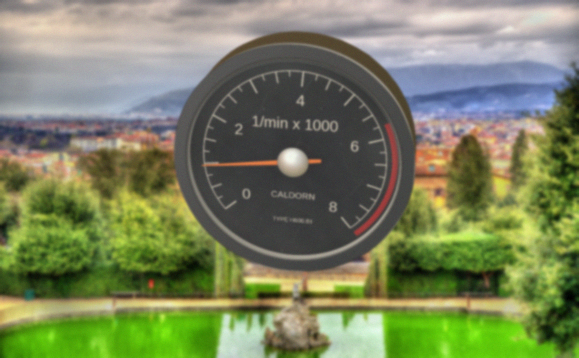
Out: 1000rpm
